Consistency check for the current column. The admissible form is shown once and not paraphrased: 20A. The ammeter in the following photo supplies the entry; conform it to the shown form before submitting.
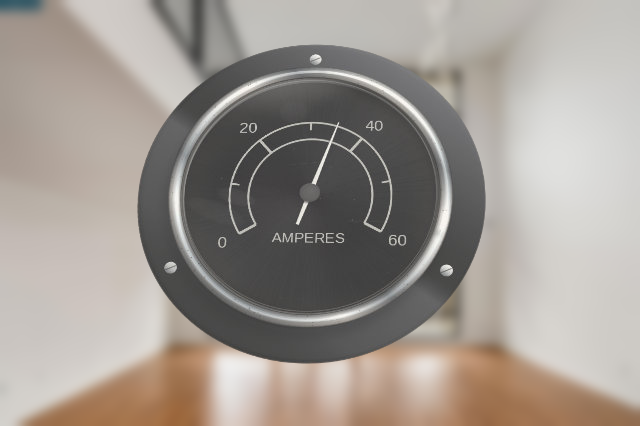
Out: 35A
